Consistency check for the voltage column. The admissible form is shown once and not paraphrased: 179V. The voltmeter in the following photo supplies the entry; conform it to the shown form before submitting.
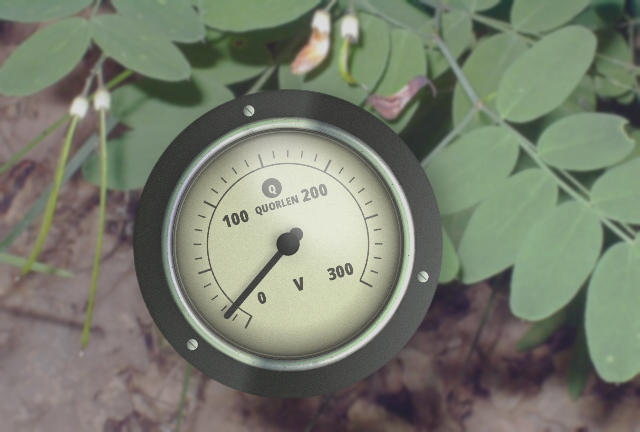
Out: 15V
